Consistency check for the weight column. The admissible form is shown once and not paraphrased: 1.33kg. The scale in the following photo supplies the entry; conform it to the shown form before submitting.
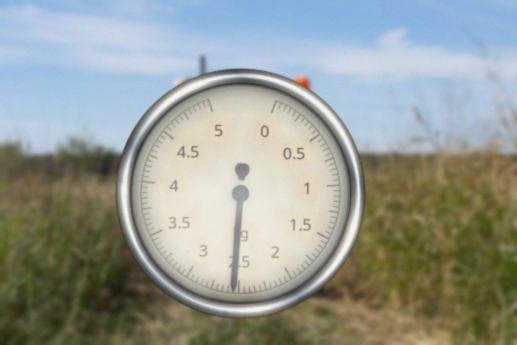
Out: 2.55kg
